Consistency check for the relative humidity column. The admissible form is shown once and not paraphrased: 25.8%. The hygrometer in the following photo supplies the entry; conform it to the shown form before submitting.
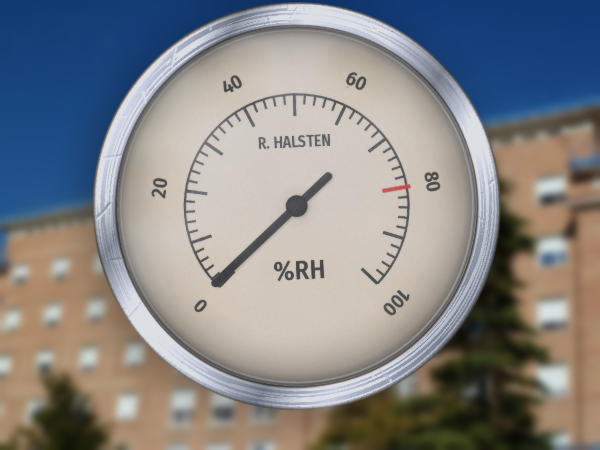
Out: 1%
